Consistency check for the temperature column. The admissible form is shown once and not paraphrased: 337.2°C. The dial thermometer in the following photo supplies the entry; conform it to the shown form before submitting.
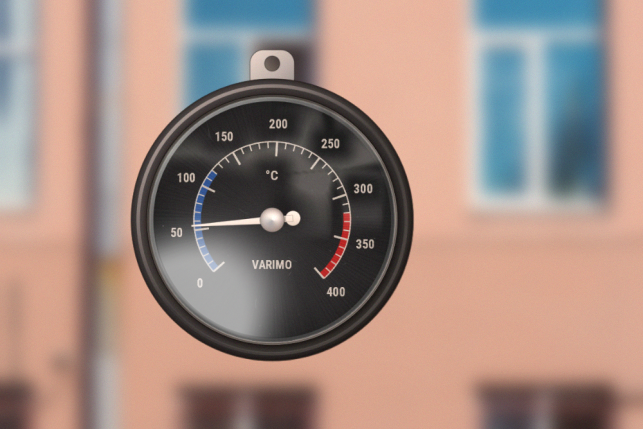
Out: 55°C
